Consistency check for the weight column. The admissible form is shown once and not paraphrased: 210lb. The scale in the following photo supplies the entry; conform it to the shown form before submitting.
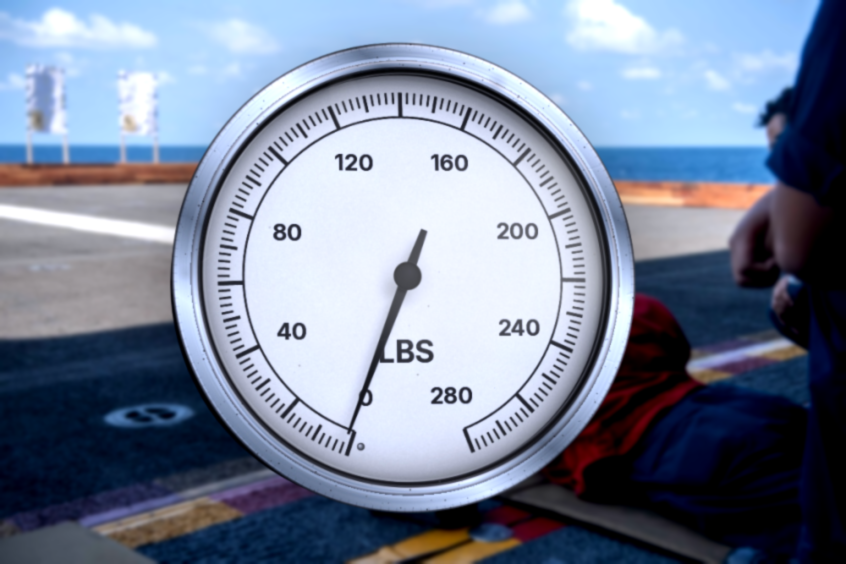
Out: 2lb
